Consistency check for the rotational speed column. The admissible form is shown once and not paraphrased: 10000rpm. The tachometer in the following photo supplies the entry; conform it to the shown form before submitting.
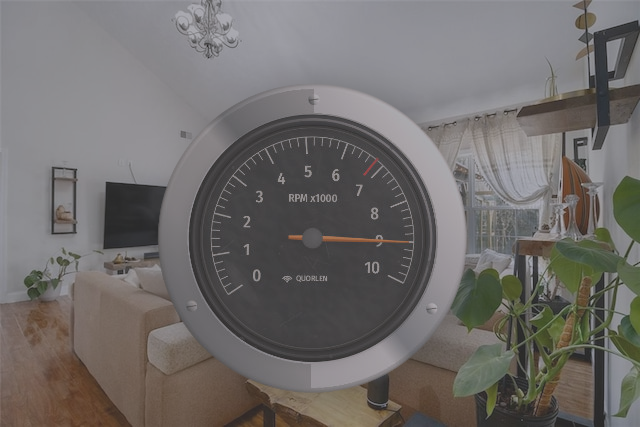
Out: 9000rpm
